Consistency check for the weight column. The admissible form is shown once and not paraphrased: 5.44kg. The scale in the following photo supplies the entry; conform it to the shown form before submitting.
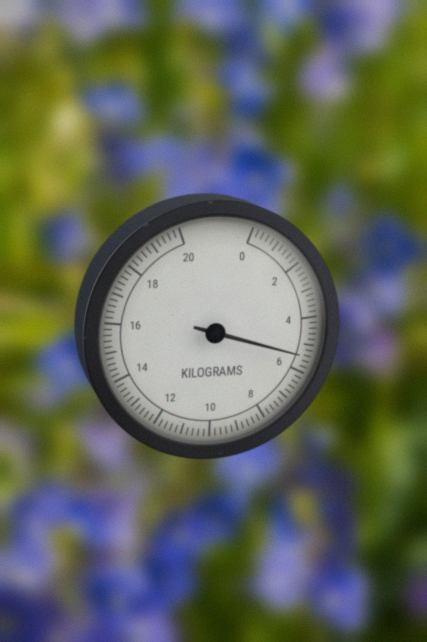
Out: 5.4kg
